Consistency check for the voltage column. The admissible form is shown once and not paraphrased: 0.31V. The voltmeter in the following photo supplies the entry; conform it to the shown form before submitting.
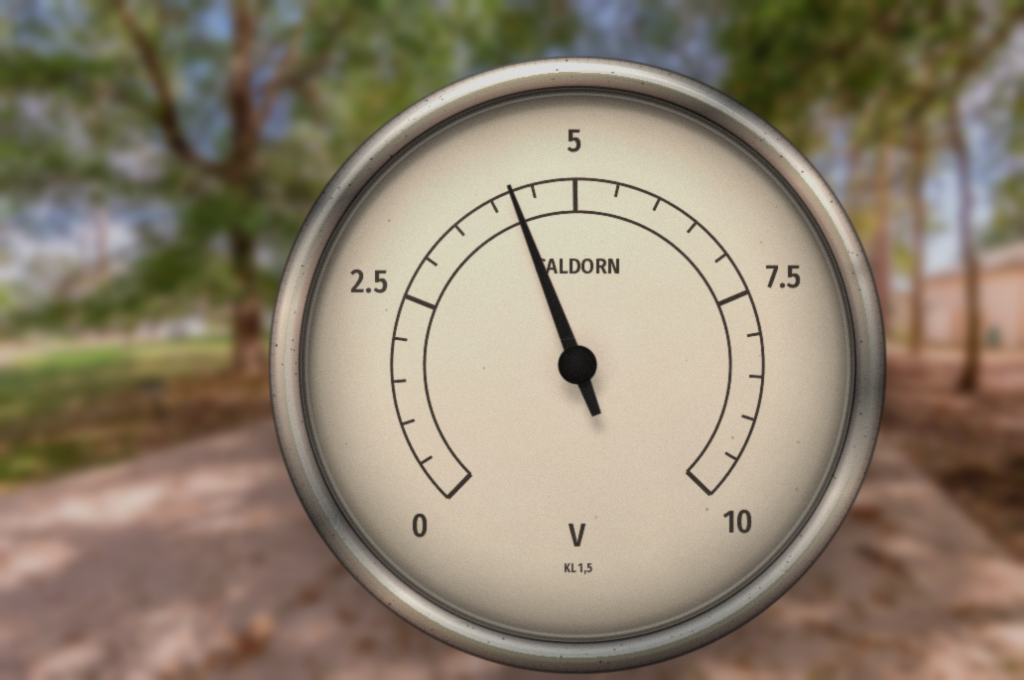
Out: 4.25V
